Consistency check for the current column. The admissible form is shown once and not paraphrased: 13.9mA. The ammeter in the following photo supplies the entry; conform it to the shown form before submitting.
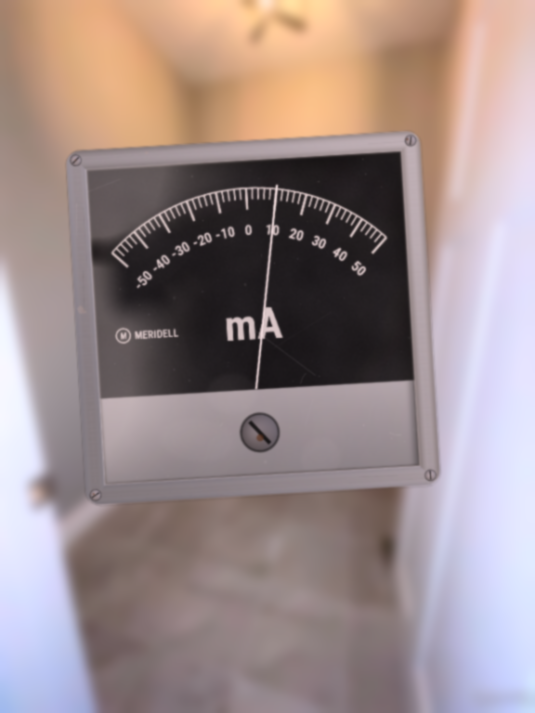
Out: 10mA
